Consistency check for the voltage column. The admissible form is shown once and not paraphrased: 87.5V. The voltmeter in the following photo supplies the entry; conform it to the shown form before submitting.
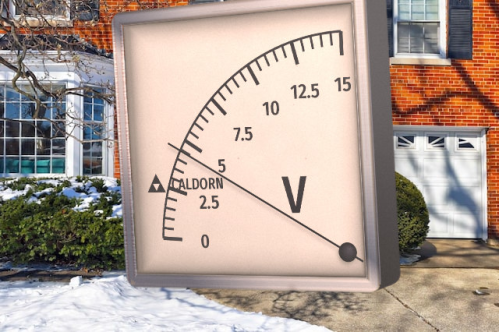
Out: 4.5V
